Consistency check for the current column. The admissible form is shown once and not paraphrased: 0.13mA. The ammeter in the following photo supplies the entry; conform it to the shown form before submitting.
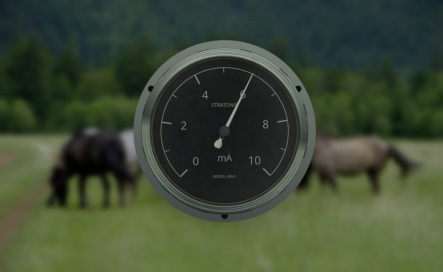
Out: 6mA
